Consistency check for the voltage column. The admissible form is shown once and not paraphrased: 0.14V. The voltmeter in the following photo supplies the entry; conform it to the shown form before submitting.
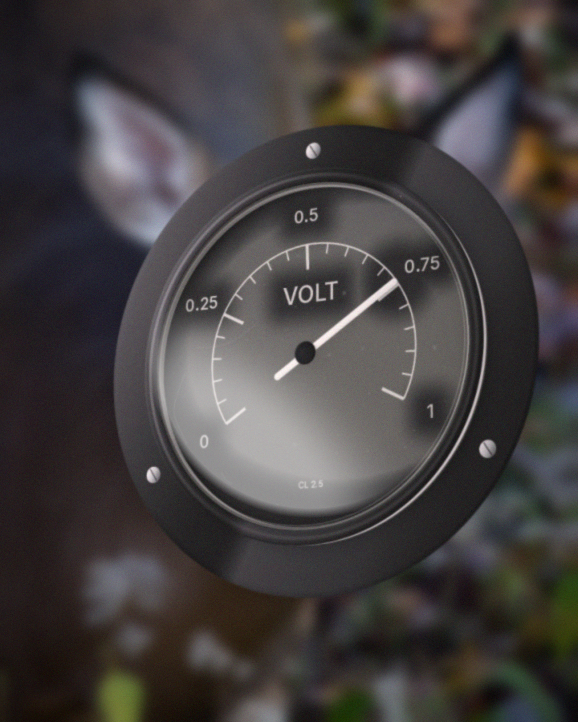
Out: 0.75V
